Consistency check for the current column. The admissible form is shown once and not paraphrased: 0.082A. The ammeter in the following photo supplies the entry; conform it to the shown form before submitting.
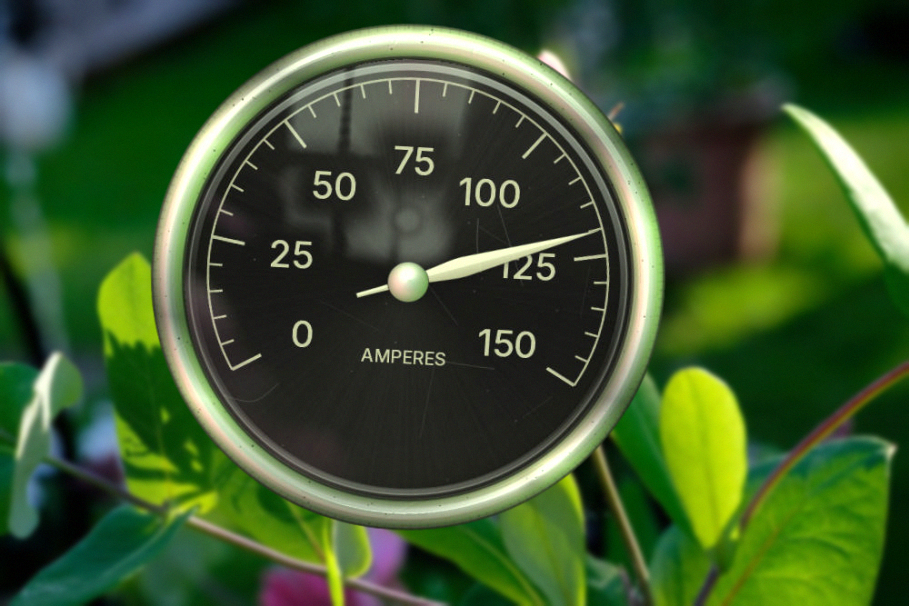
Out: 120A
